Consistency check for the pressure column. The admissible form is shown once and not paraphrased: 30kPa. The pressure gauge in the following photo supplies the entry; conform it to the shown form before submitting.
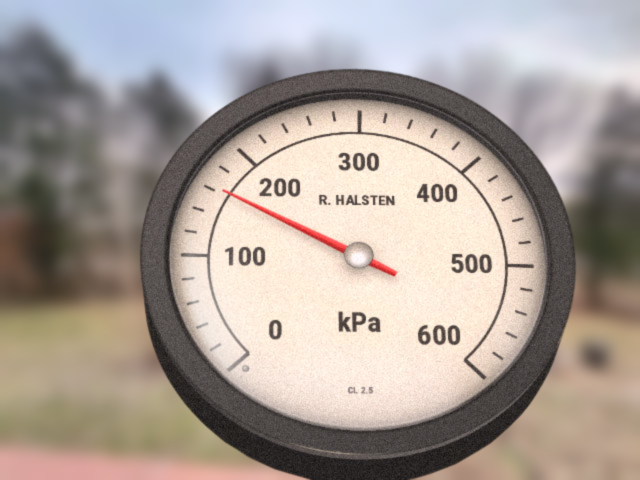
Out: 160kPa
